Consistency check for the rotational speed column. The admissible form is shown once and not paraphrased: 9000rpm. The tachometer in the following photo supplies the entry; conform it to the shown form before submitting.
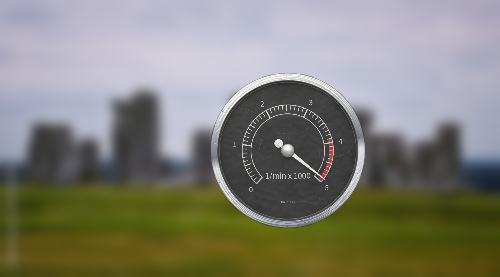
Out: 4900rpm
